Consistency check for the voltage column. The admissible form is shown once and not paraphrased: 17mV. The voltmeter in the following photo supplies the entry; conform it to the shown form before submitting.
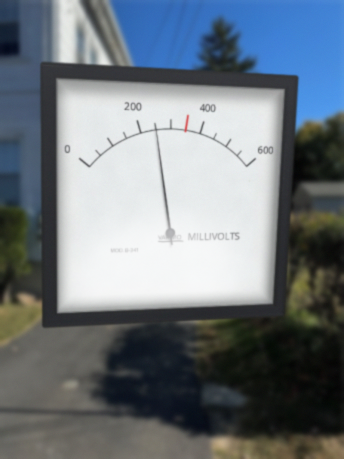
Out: 250mV
